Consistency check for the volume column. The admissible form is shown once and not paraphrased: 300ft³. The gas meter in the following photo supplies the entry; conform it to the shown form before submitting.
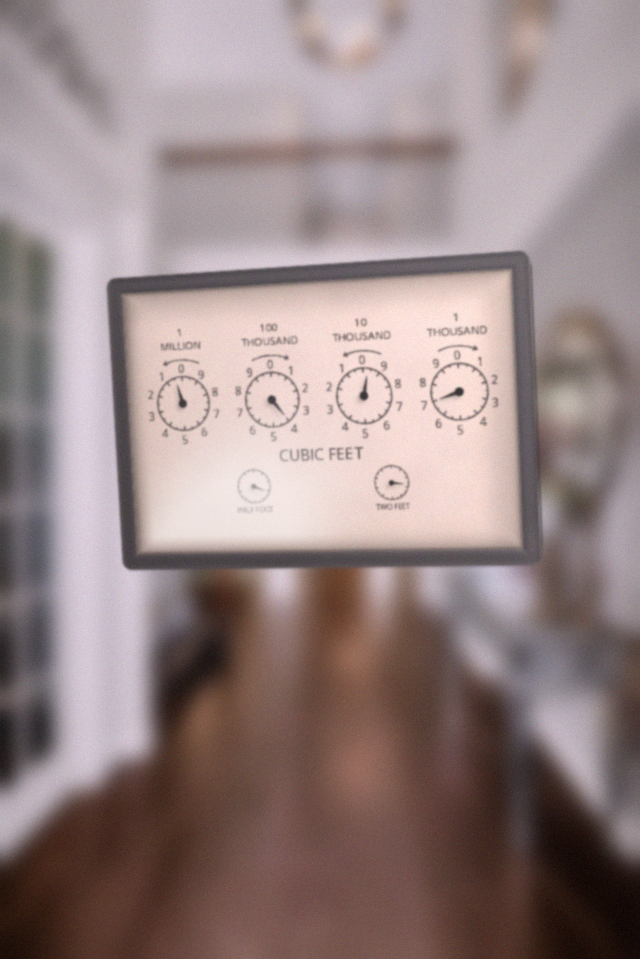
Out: 39700ft³
